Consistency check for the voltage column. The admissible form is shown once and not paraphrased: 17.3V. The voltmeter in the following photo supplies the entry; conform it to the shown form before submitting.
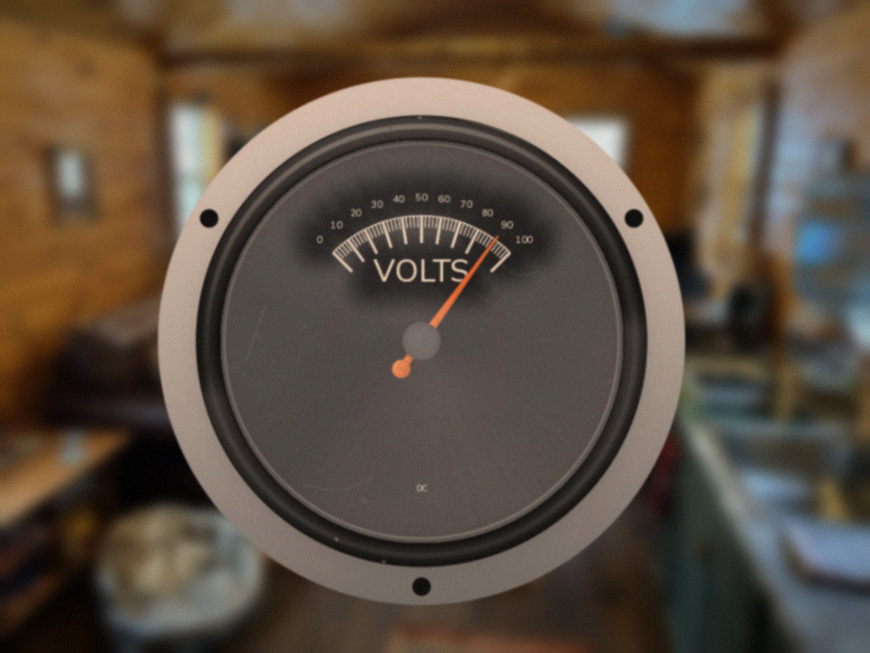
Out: 90V
